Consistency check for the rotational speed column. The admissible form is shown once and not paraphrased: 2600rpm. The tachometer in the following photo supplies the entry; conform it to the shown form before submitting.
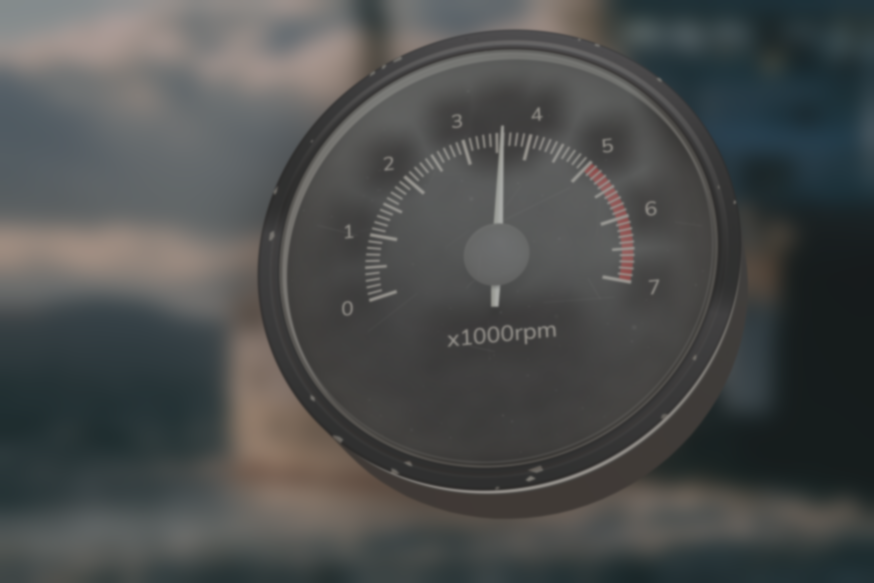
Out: 3600rpm
